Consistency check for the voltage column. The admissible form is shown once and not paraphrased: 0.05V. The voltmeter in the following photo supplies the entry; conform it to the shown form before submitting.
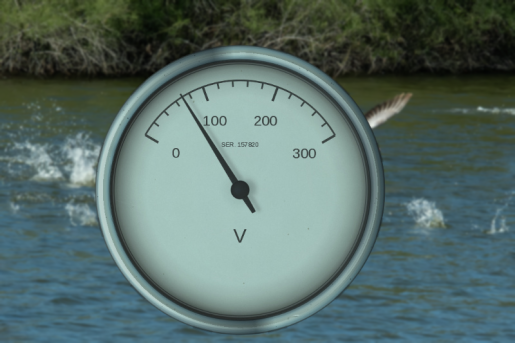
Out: 70V
